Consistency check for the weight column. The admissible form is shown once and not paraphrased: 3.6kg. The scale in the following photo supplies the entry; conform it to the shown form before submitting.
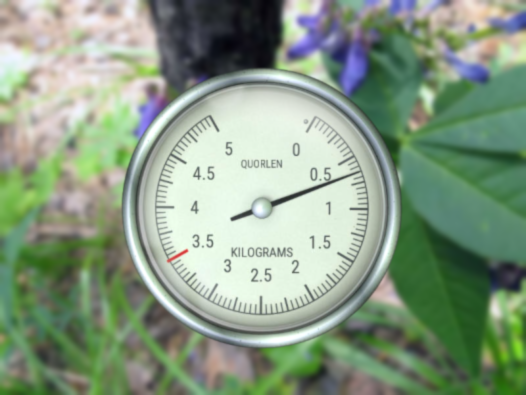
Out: 0.65kg
